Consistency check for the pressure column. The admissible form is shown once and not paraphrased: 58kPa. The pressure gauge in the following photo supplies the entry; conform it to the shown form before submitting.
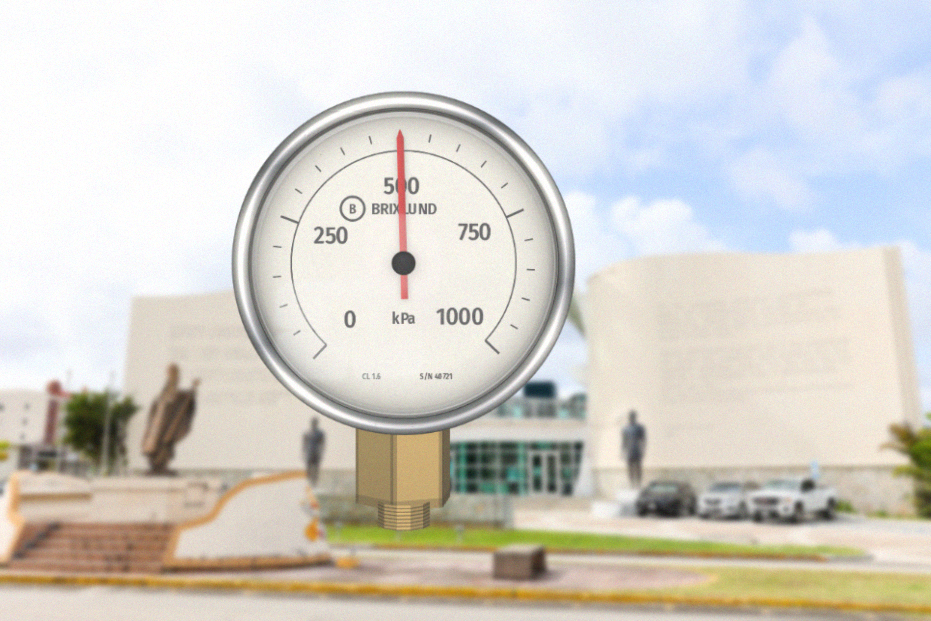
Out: 500kPa
